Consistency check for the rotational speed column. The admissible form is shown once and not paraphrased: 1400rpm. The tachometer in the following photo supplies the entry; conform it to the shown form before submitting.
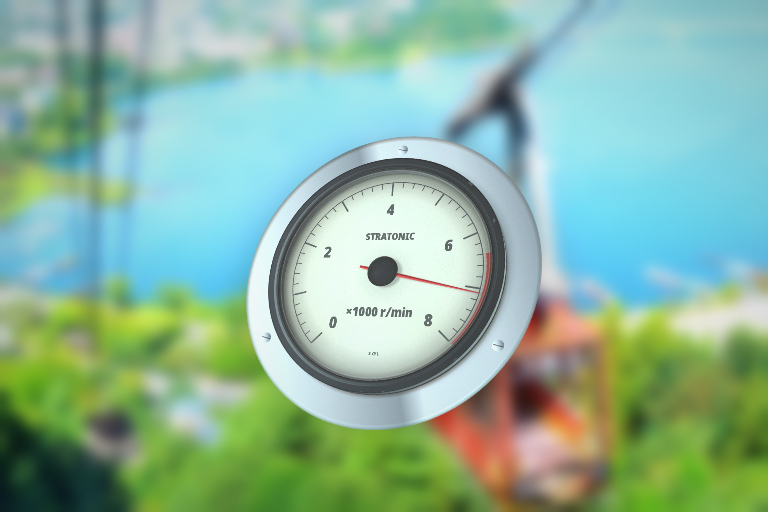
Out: 7100rpm
